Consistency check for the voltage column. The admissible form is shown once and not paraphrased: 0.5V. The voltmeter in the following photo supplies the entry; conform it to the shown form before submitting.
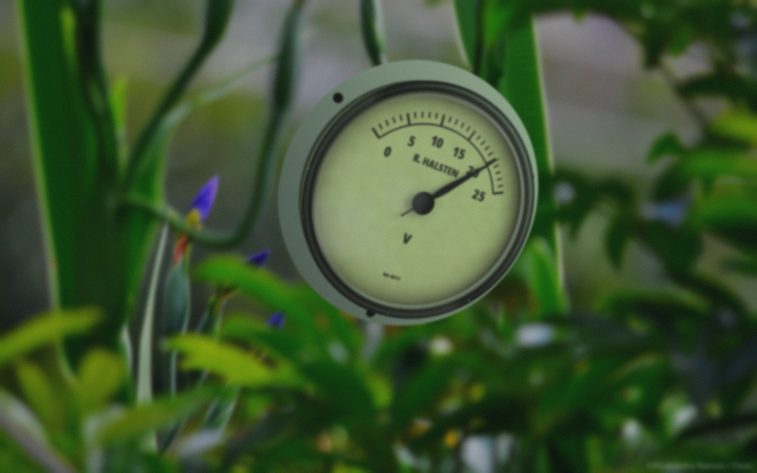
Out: 20V
